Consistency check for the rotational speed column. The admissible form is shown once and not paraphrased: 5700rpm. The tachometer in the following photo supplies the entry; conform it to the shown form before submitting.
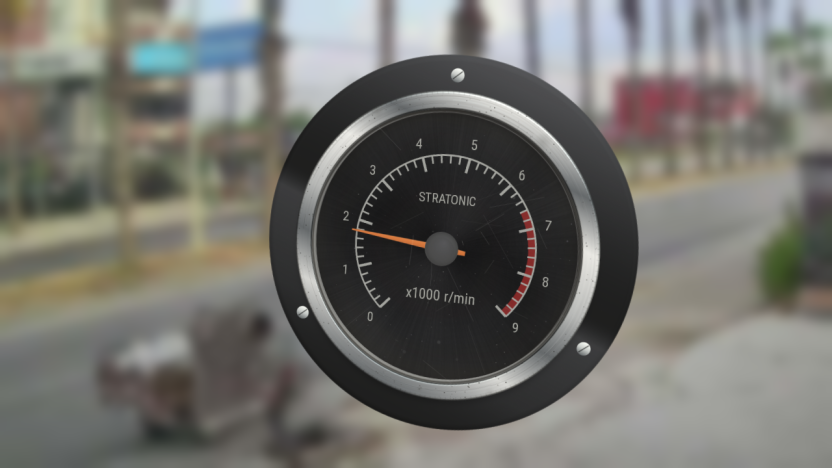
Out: 1800rpm
